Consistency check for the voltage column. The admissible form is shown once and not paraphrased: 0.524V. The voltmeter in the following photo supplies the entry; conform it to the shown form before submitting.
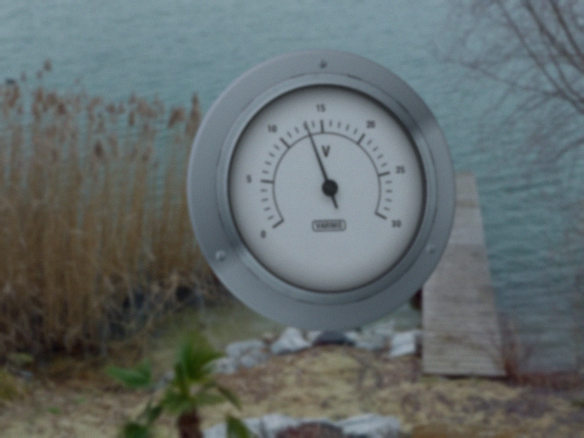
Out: 13V
